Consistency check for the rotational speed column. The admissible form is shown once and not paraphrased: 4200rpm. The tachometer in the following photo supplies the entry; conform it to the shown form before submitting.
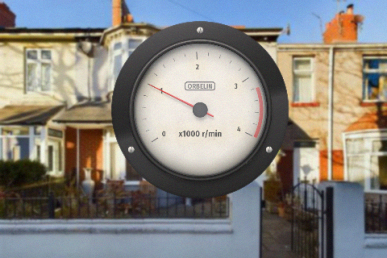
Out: 1000rpm
